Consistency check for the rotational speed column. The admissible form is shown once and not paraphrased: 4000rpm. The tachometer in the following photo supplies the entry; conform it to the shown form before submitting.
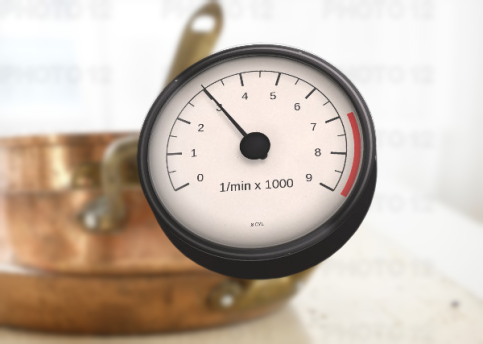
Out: 3000rpm
